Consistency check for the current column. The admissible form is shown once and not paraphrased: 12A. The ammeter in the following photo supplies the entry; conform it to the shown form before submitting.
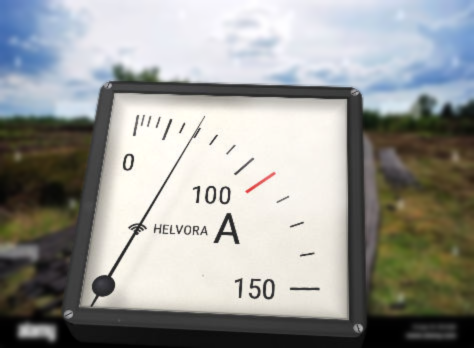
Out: 70A
